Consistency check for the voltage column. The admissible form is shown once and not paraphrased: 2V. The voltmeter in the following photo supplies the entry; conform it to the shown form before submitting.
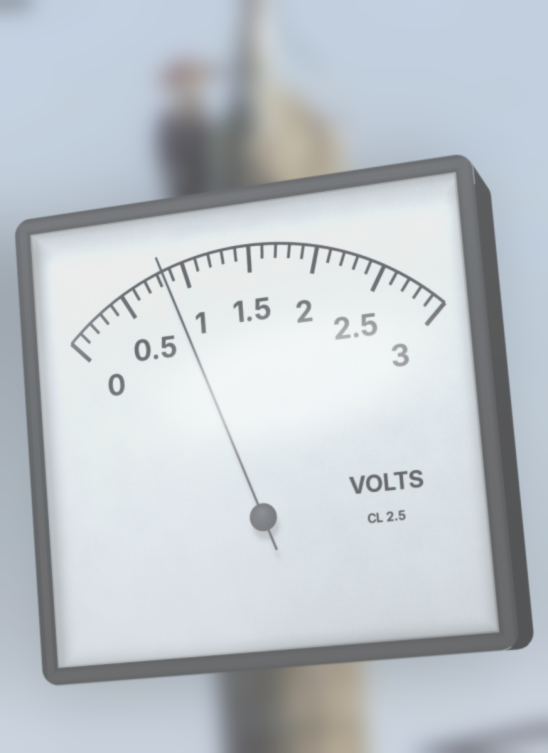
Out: 0.85V
